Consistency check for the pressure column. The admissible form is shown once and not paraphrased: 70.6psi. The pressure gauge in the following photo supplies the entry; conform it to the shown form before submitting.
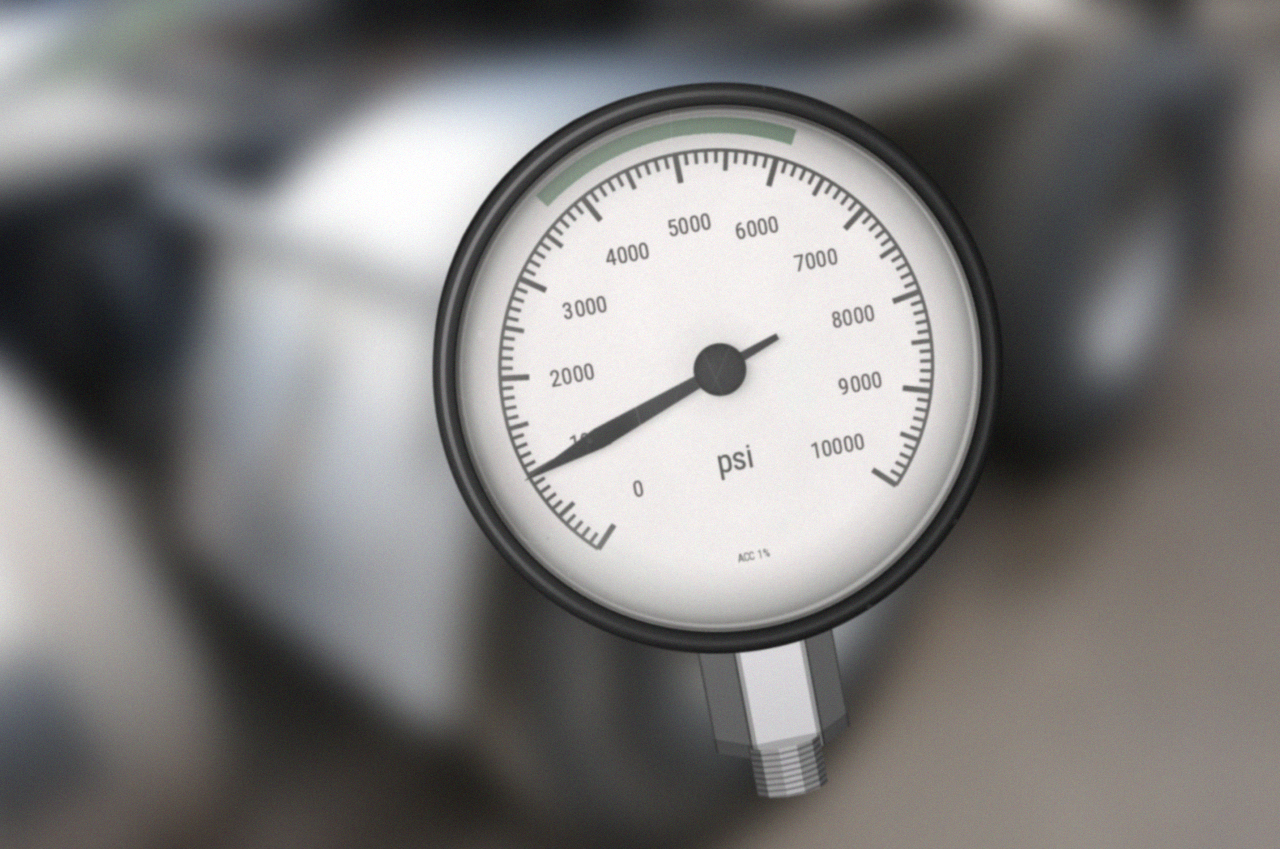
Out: 1000psi
